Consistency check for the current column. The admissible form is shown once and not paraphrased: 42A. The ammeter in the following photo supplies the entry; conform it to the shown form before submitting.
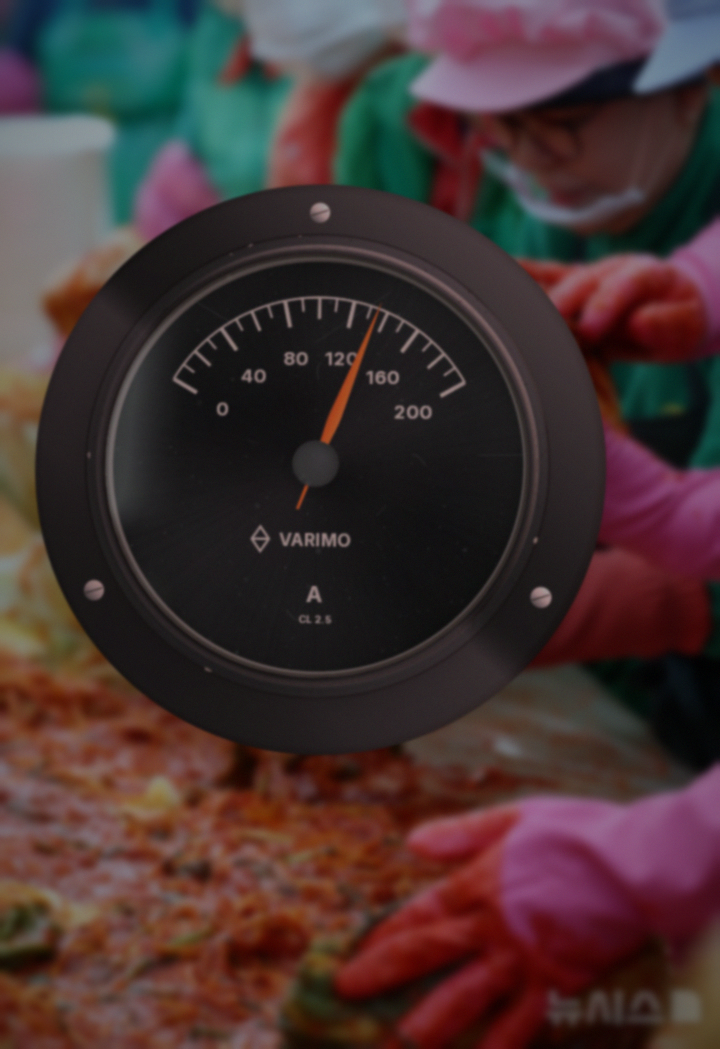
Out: 135A
